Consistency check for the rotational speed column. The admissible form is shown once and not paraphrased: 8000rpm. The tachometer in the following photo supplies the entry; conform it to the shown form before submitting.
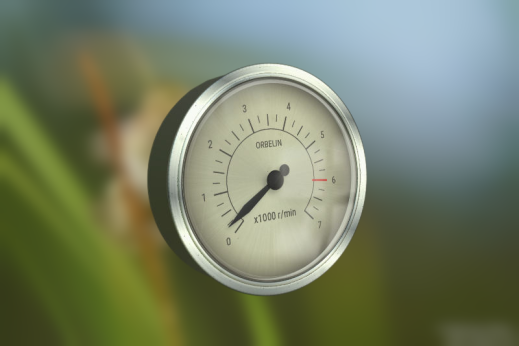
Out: 250rpm
